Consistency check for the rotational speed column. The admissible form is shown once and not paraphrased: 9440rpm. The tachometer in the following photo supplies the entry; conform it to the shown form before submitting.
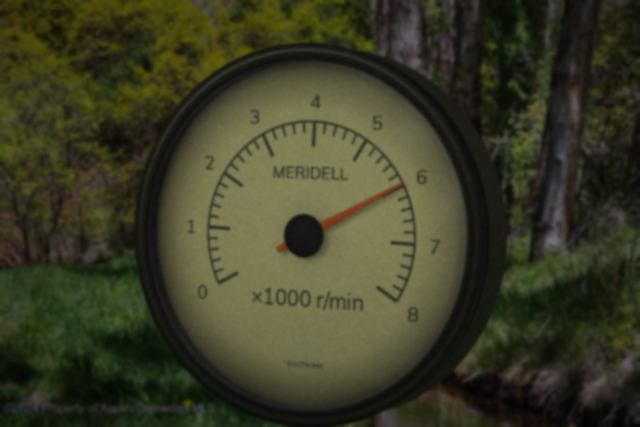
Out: 6000rpm
